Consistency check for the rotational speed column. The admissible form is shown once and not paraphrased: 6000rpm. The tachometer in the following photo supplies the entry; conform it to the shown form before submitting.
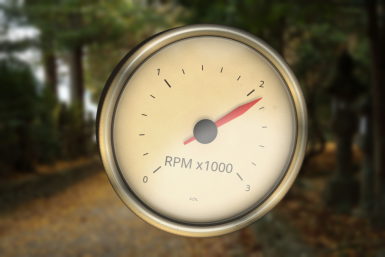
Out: 2100rpm
